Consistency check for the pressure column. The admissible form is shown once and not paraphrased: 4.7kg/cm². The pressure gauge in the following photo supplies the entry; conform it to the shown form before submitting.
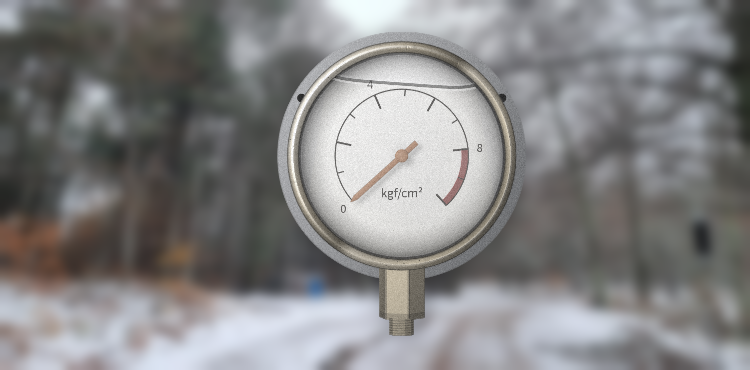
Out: 0kg/cm²
